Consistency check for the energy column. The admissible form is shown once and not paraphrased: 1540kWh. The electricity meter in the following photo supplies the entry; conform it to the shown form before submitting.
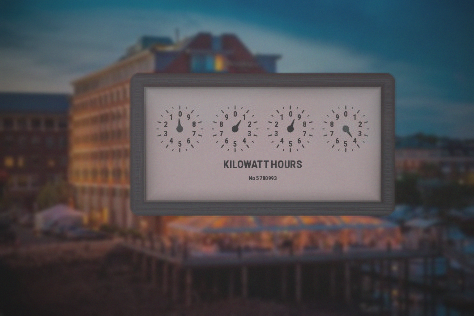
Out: 94kWh
